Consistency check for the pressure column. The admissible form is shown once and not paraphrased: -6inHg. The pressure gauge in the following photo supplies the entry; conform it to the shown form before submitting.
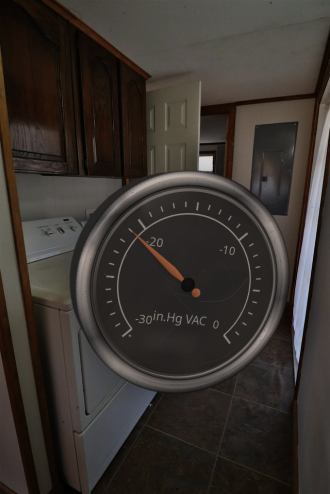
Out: -21inHg
